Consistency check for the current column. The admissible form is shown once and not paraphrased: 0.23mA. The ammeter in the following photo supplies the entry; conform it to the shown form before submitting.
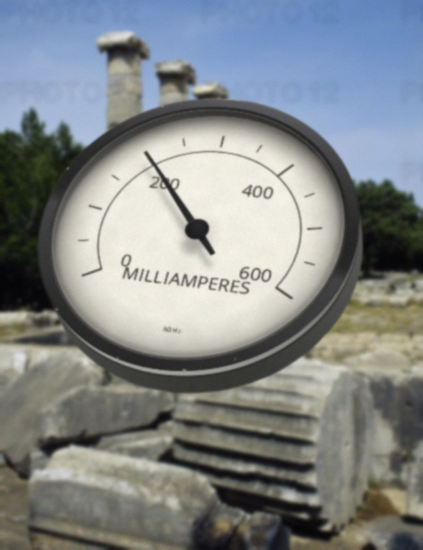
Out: 200mA
